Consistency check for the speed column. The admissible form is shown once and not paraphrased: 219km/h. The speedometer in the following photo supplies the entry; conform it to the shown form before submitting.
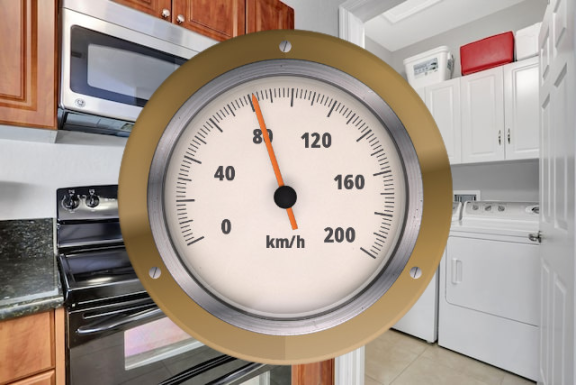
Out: 82km/h
